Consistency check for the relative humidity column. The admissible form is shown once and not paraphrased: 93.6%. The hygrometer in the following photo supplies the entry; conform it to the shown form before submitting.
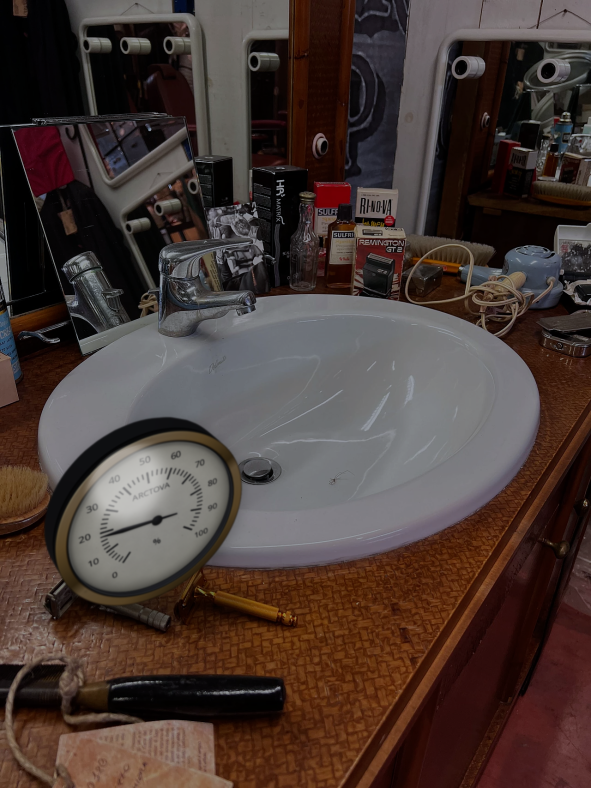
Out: 20%
